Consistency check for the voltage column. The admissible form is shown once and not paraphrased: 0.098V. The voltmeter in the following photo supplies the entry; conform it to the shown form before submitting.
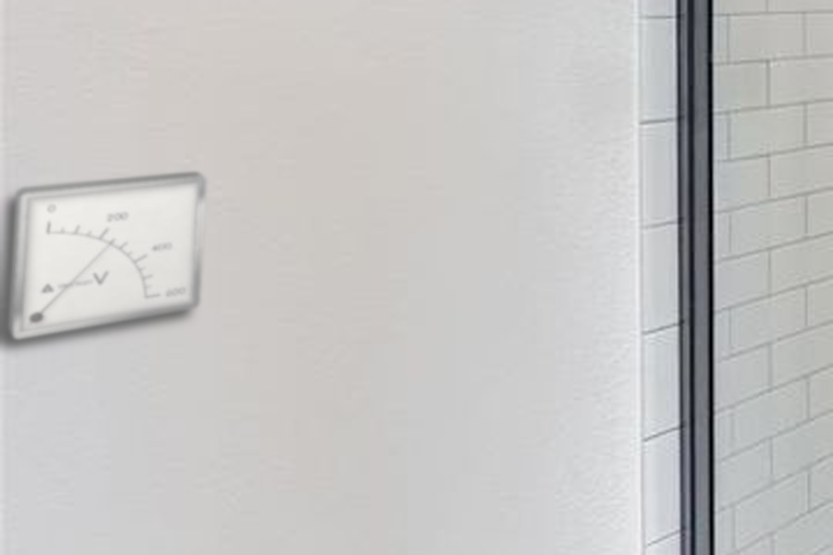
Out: 250V
